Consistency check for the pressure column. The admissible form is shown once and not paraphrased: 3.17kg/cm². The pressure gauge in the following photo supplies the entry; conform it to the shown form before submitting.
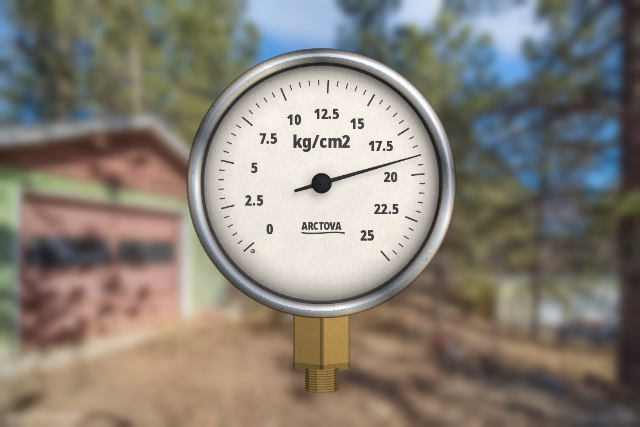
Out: 19kg/cm²
